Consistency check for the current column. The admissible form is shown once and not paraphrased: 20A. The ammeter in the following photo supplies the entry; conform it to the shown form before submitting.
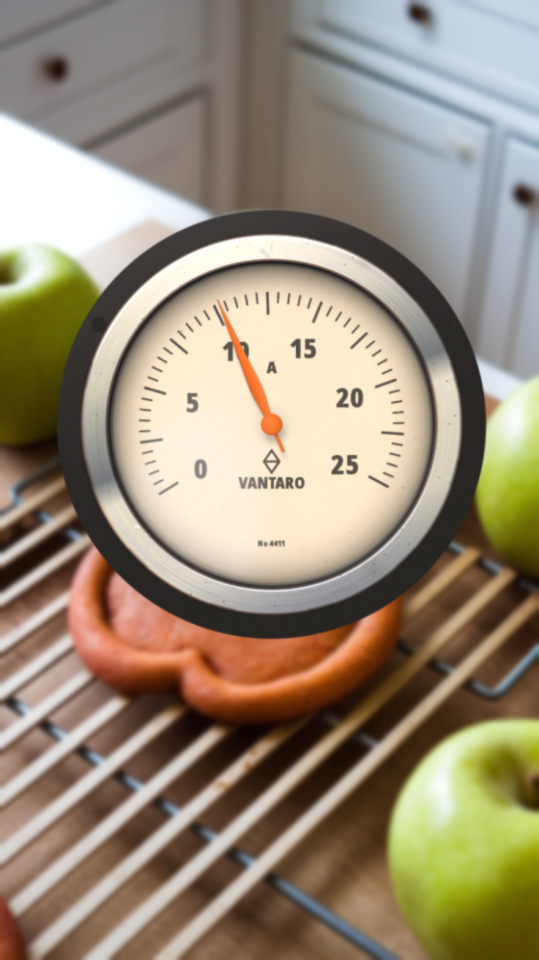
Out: 10.25A
